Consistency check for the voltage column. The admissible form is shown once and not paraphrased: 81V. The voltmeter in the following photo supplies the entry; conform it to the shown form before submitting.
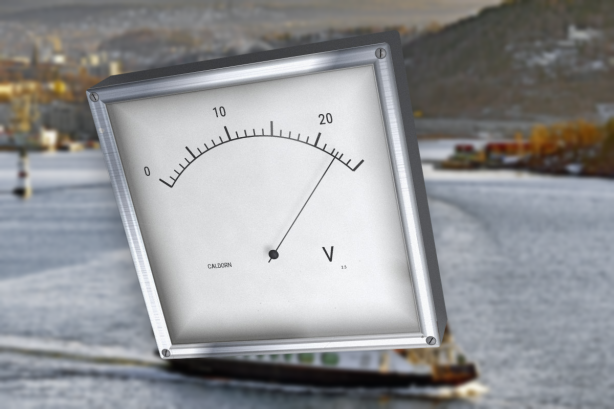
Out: 22.5V
